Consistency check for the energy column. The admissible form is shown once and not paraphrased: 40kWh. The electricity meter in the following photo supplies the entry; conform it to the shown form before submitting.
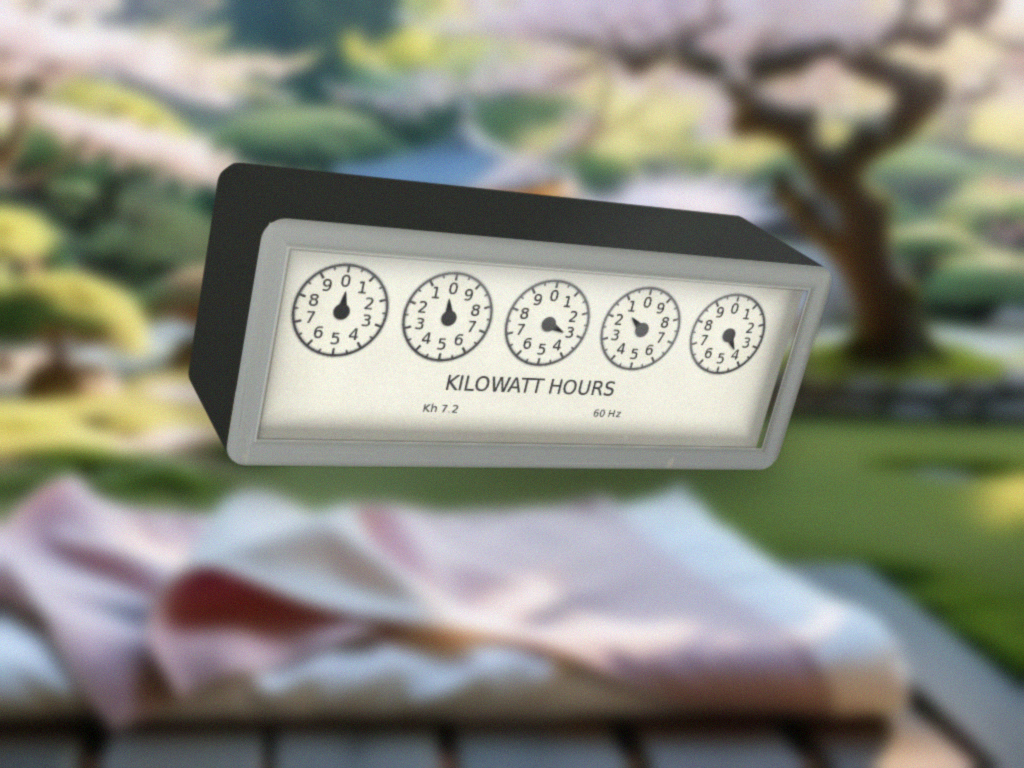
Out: 314kWh
